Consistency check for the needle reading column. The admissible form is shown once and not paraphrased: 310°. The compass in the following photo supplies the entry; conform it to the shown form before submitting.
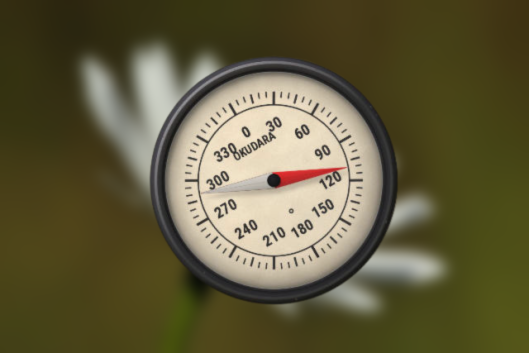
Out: 110°
